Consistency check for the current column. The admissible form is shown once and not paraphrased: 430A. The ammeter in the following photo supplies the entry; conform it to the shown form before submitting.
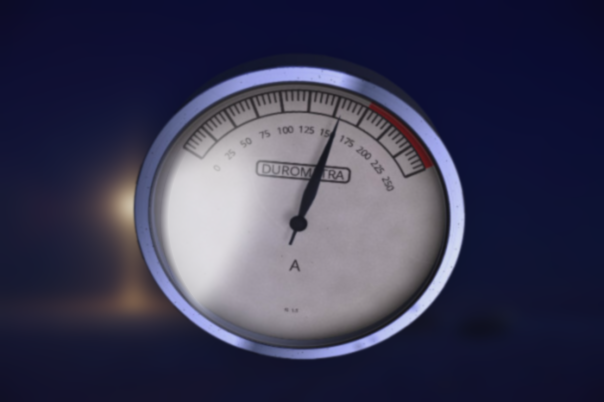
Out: 155A
